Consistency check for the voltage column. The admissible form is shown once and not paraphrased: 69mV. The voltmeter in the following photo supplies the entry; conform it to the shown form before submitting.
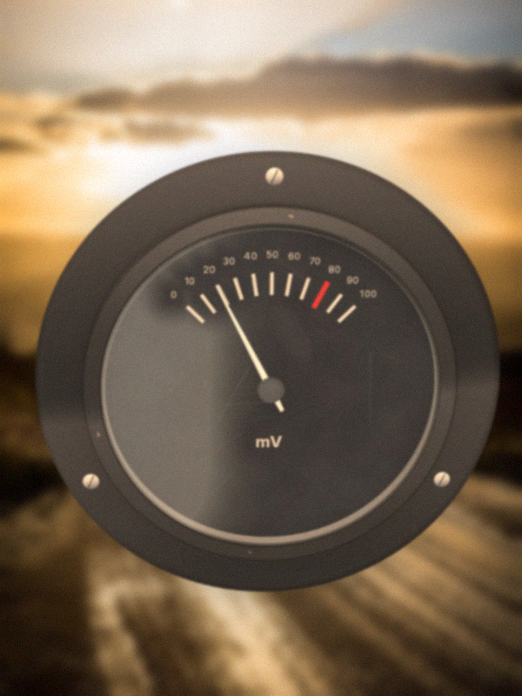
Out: 20mV
